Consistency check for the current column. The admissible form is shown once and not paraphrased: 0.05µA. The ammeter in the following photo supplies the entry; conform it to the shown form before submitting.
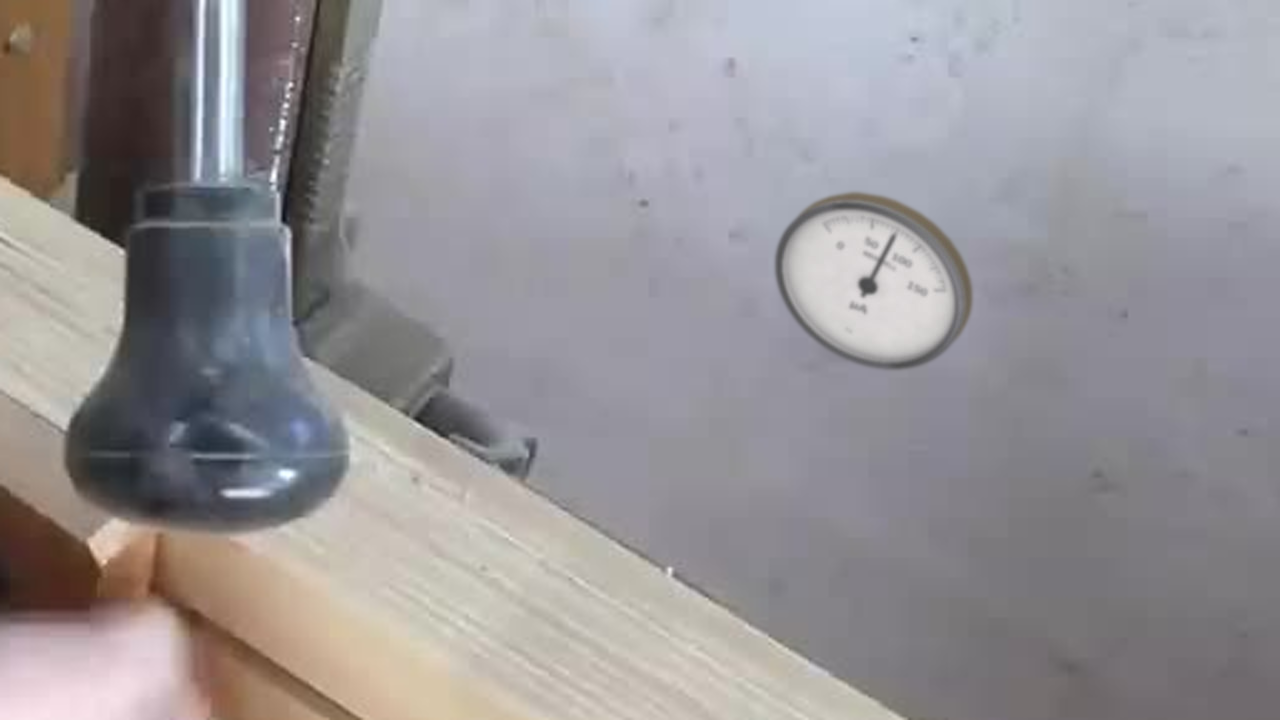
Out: 75µA
